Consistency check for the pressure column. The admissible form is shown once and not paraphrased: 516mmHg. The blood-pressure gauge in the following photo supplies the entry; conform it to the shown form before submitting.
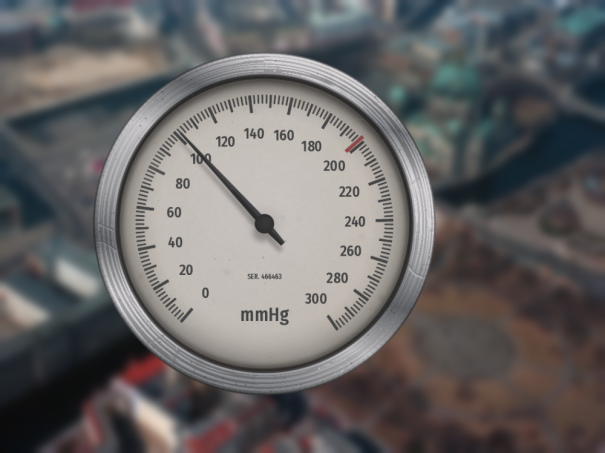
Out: 102mmHg
